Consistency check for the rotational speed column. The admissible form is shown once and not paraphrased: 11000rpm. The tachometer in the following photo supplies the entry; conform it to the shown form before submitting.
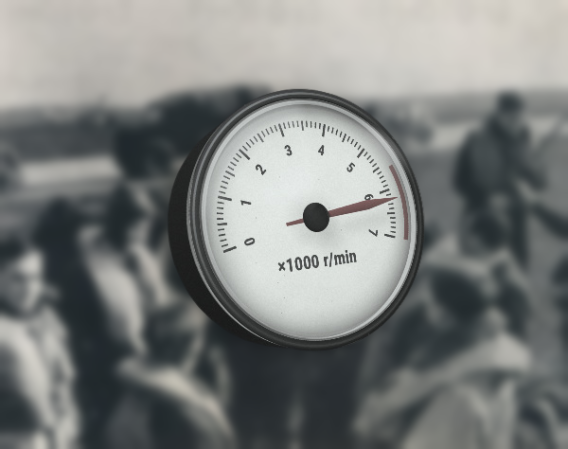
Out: 6200rpm
